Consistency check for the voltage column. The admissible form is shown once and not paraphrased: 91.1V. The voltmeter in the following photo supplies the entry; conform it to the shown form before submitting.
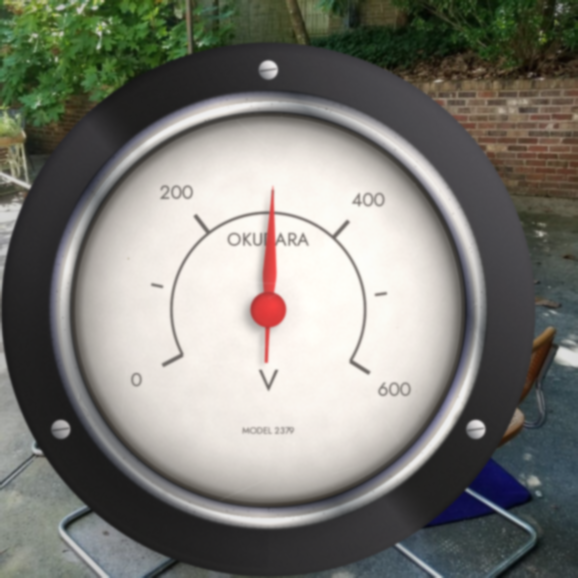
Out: 300V
